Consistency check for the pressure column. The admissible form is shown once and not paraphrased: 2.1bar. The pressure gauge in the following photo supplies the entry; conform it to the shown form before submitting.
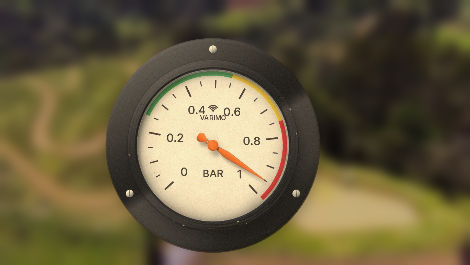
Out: 0.95bar
